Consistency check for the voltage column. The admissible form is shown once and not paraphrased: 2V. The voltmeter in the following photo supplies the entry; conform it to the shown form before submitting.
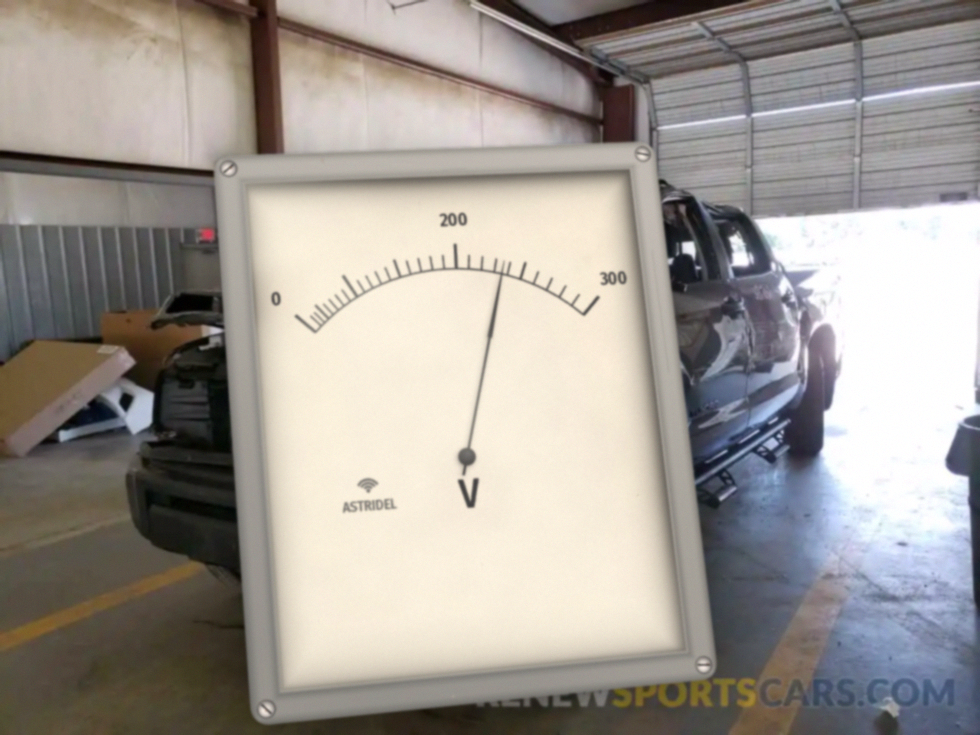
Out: 235V
